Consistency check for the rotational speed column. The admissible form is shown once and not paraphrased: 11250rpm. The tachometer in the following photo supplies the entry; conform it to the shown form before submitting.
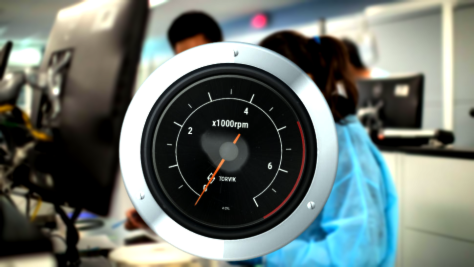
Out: 0rpm
